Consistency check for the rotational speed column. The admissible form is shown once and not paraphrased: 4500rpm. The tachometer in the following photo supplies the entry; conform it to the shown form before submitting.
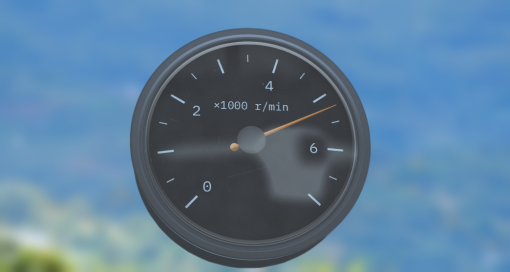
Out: 5250rpm
